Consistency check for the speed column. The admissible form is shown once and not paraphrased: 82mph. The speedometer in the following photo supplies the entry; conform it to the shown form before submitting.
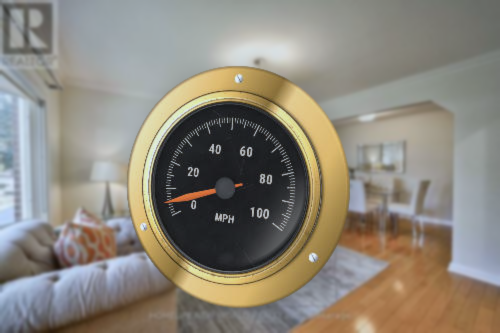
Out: 5mph
